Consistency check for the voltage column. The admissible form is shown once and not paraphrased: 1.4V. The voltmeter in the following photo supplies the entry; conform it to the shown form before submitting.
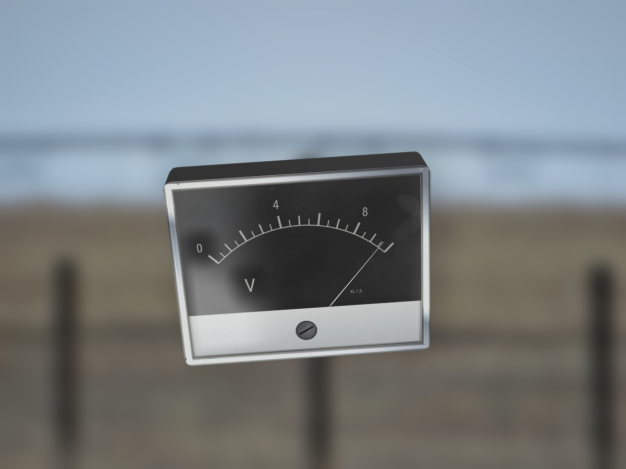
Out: 9.5V
